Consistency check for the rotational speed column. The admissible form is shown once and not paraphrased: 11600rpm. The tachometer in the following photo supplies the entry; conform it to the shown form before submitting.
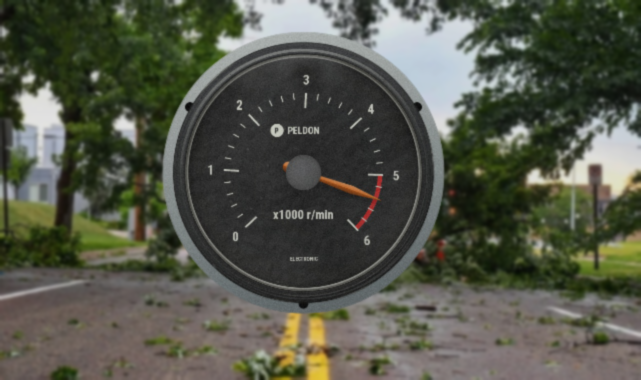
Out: 5400rpm
